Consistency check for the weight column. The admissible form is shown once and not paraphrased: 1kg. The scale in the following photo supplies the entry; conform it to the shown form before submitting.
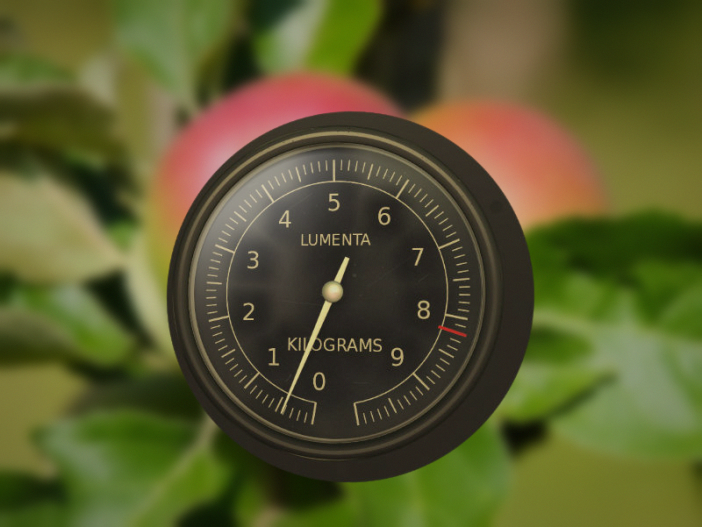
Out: 0.4kg
